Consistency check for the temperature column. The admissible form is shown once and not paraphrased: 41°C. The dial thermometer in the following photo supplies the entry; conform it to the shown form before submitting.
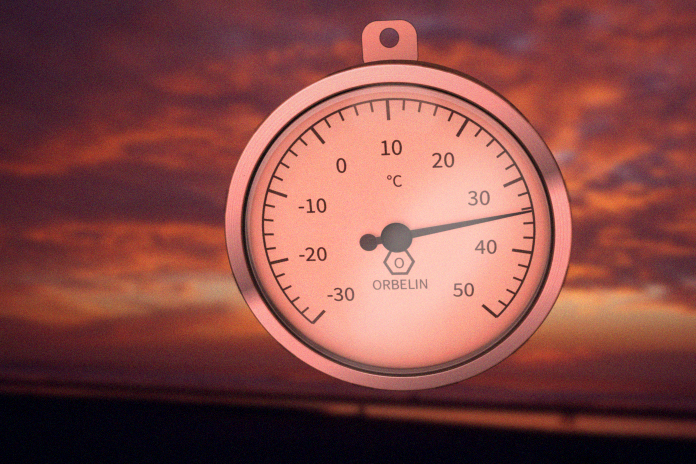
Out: 34°C
